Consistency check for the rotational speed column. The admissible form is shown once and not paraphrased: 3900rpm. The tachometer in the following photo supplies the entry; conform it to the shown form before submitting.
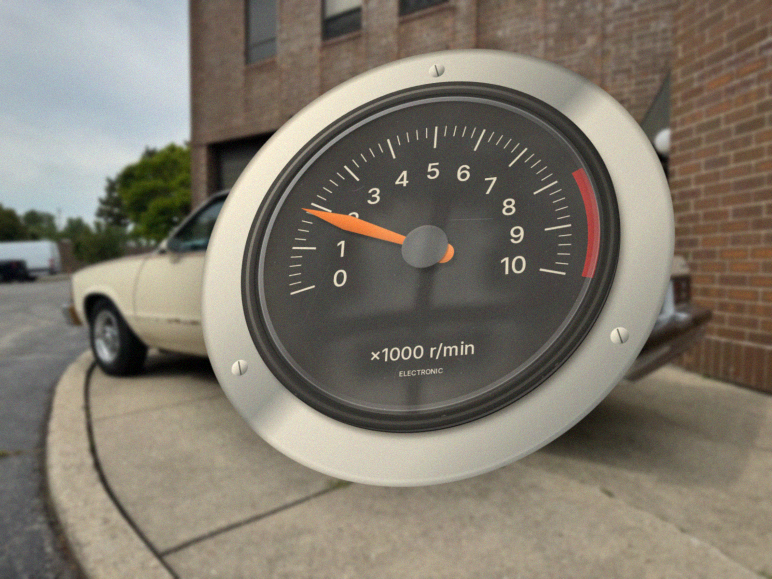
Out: 1800rpm
